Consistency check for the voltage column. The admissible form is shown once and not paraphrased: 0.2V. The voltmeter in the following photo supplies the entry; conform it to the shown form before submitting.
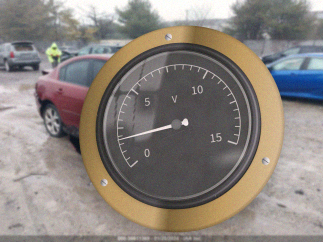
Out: 1.75V
